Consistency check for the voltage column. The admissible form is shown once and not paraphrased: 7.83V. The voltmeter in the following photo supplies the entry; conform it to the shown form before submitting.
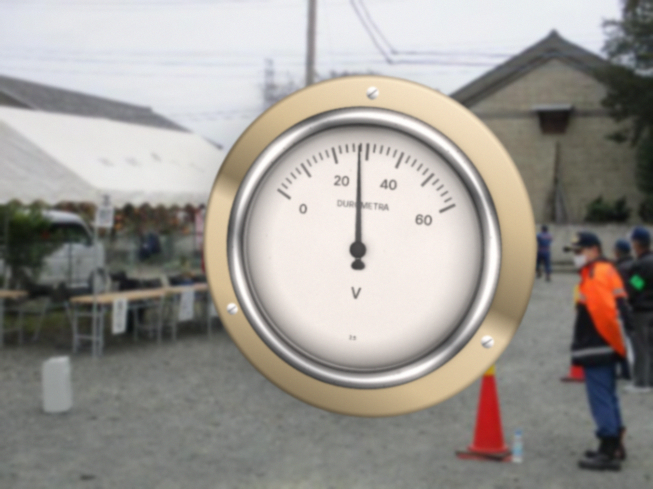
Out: 28V
